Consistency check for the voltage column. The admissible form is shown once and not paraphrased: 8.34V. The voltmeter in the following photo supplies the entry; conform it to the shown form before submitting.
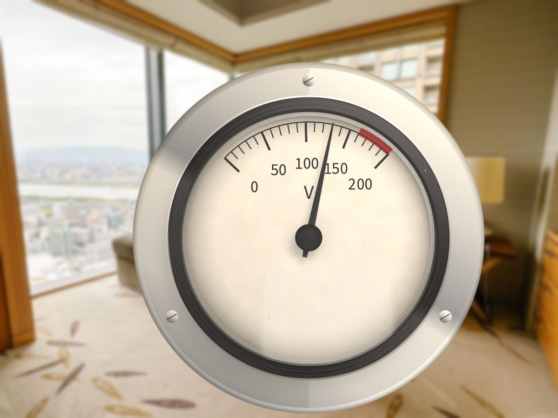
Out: 130V
